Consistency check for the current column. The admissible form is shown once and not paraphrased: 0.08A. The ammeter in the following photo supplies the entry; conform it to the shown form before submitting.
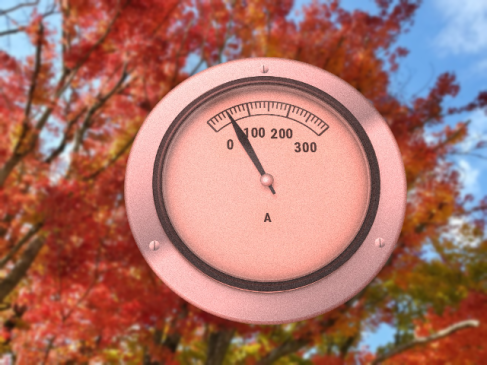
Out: 50A
